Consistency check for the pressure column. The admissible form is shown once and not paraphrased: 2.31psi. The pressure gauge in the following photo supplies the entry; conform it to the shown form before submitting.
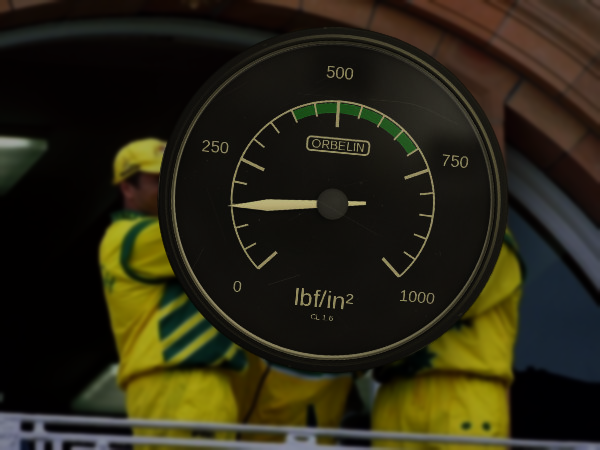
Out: 150psi
